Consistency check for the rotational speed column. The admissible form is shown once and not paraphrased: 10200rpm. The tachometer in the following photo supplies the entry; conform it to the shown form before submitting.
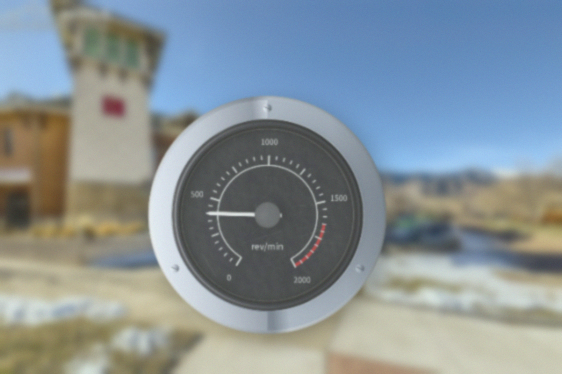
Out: 400rpm
